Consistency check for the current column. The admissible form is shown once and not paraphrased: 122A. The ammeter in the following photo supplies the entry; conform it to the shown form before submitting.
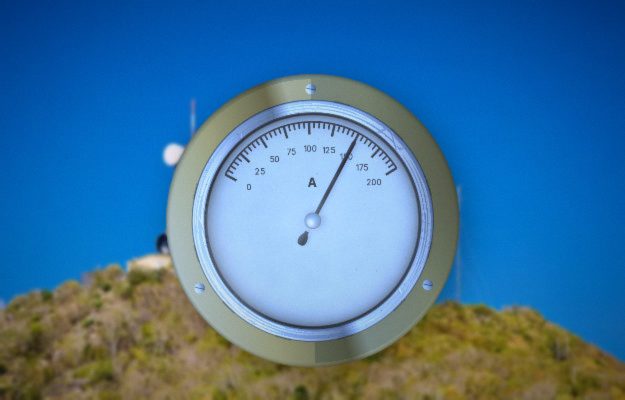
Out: 150A
